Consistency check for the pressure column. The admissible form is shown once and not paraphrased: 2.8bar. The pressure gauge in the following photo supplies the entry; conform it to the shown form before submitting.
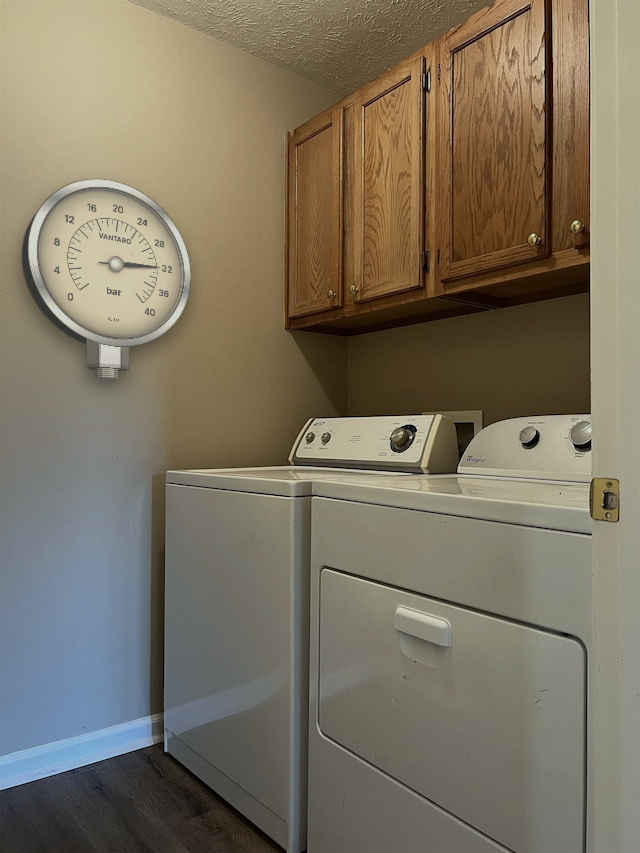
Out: 32bar
